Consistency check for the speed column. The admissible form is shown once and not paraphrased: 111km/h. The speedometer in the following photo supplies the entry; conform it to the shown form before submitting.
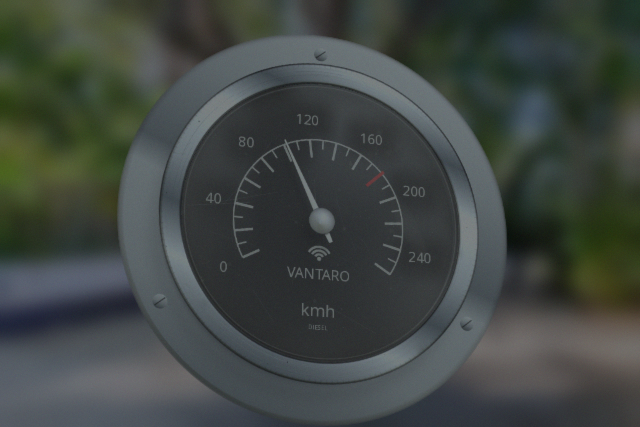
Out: 100km/h
